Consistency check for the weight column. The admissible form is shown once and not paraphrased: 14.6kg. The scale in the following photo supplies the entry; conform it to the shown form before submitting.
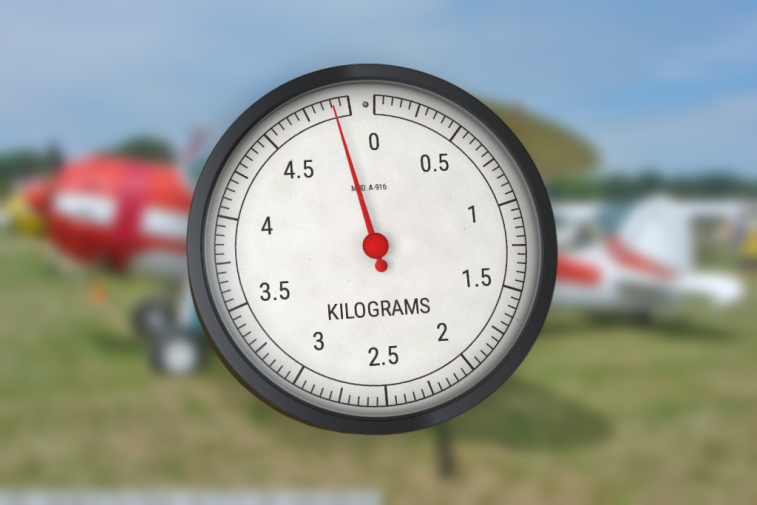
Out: 4.9kg
